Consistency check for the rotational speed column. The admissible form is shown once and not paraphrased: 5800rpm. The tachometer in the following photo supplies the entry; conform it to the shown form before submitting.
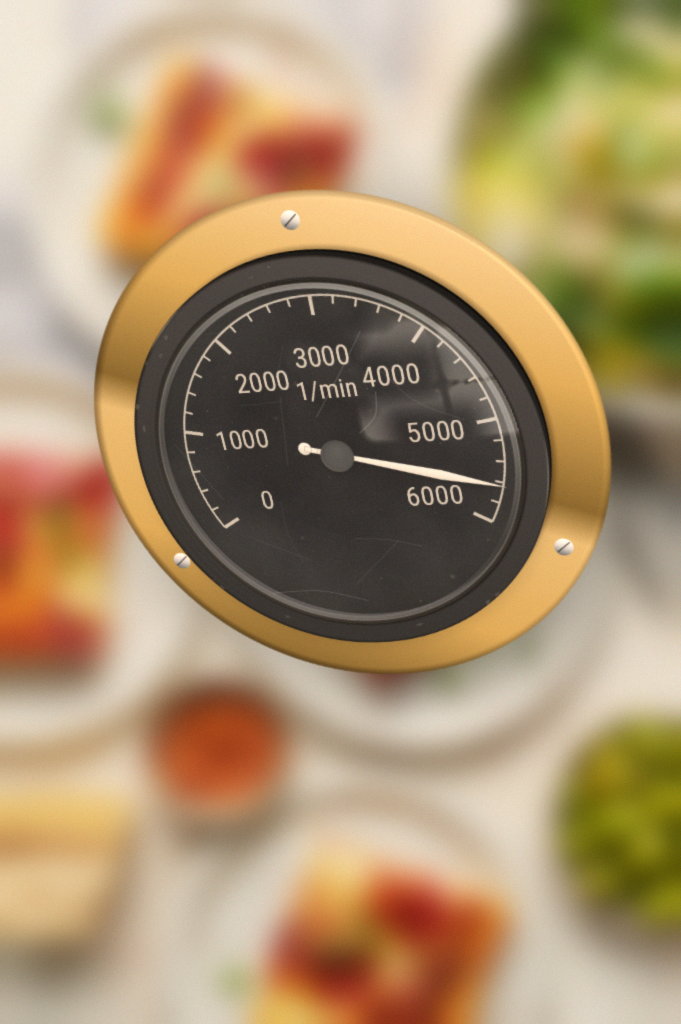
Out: 5600rpm
